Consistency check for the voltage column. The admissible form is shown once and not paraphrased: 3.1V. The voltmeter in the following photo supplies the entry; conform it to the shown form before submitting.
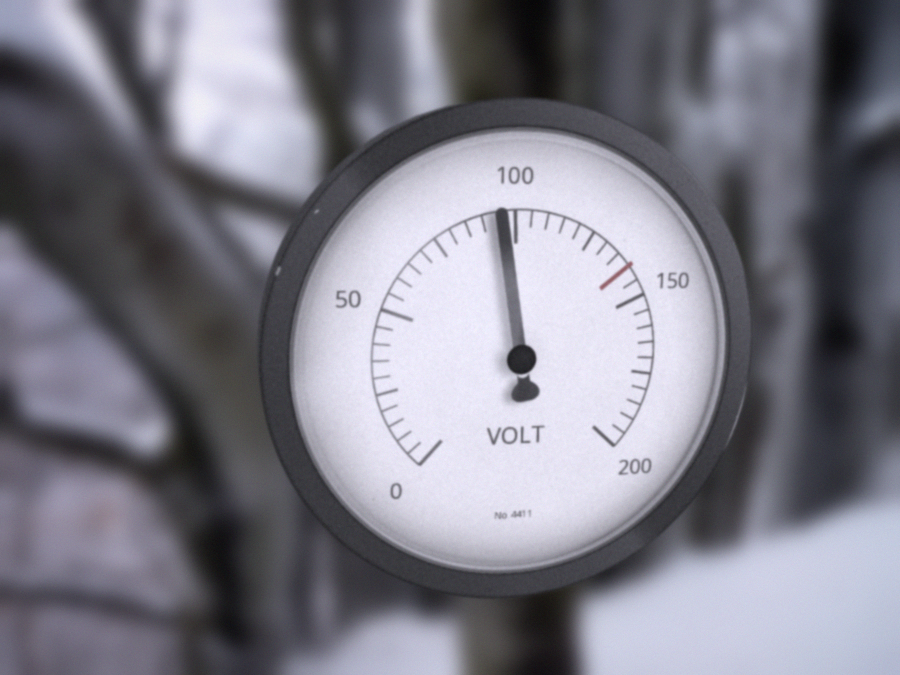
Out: 95V
